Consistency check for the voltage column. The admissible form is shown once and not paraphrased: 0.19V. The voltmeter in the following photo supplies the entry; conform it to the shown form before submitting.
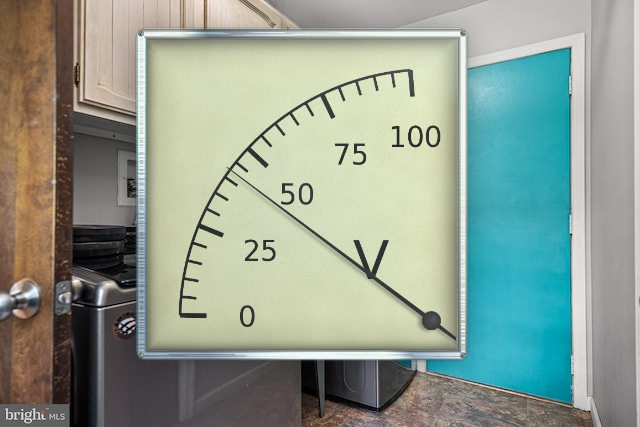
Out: 42.5V
